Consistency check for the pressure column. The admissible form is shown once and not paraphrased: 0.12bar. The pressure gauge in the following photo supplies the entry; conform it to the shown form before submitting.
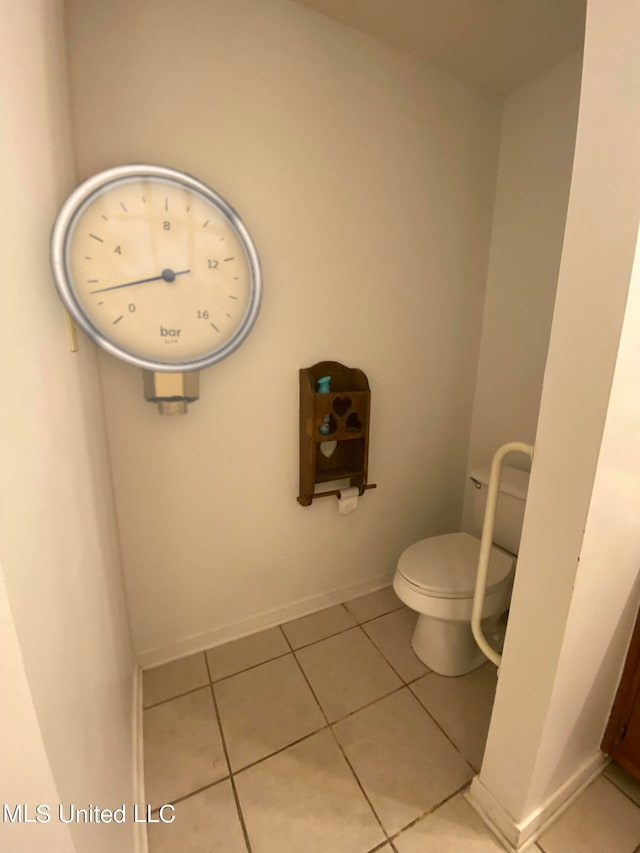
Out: 1.5bar
